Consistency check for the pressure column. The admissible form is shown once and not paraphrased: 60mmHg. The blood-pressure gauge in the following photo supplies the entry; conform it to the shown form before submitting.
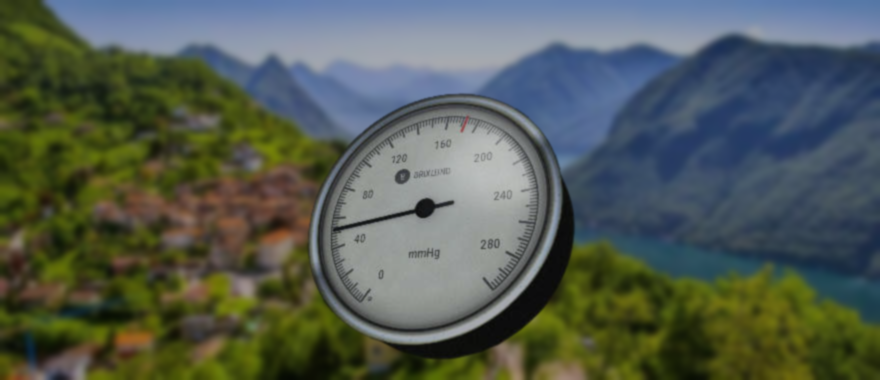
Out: 50mmHg
